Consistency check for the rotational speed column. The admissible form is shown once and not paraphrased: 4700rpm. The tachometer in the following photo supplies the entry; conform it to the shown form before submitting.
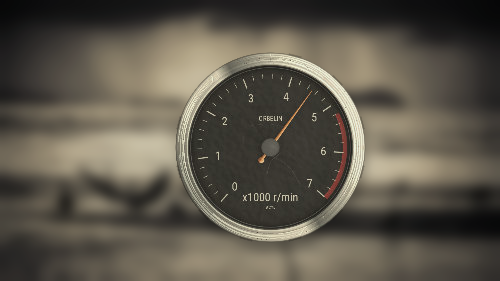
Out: 4500rpm
